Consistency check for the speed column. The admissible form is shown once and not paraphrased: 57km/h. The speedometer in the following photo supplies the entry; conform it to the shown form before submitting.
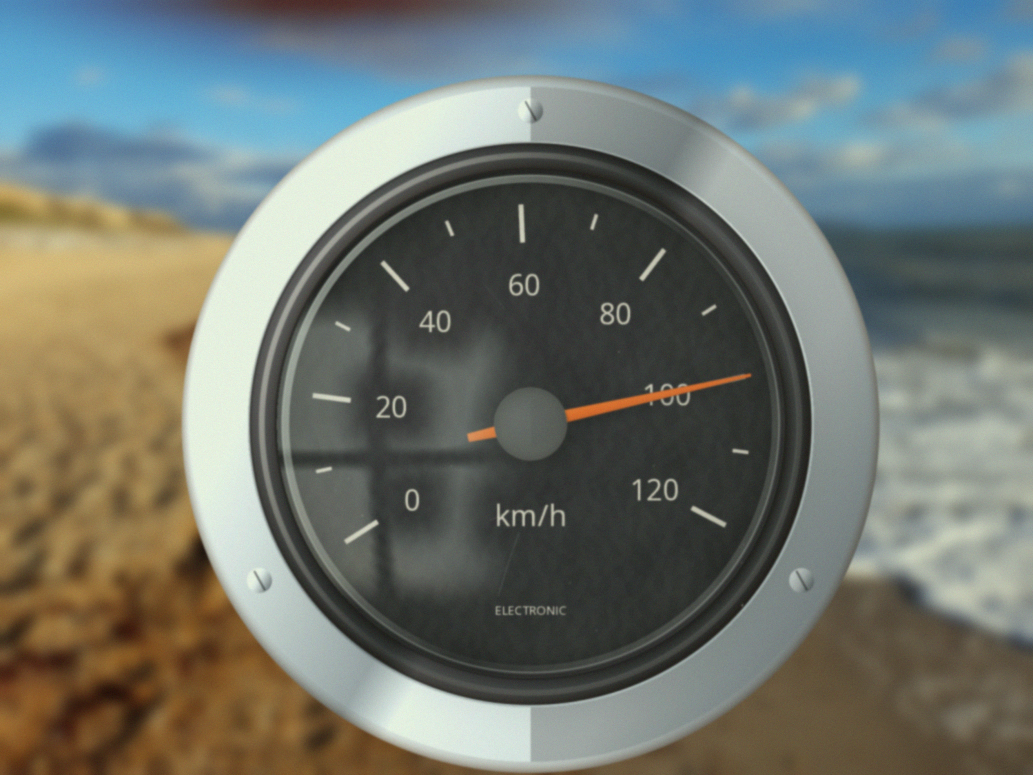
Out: 100km/h
